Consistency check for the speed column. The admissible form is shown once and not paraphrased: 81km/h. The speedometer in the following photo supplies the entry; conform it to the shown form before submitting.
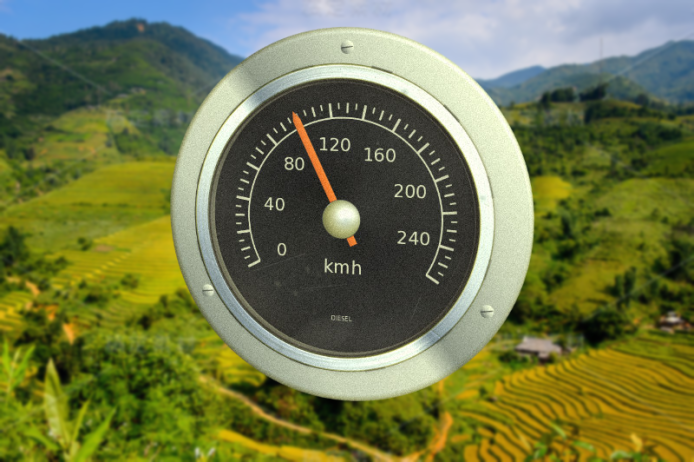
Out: 100km/h
